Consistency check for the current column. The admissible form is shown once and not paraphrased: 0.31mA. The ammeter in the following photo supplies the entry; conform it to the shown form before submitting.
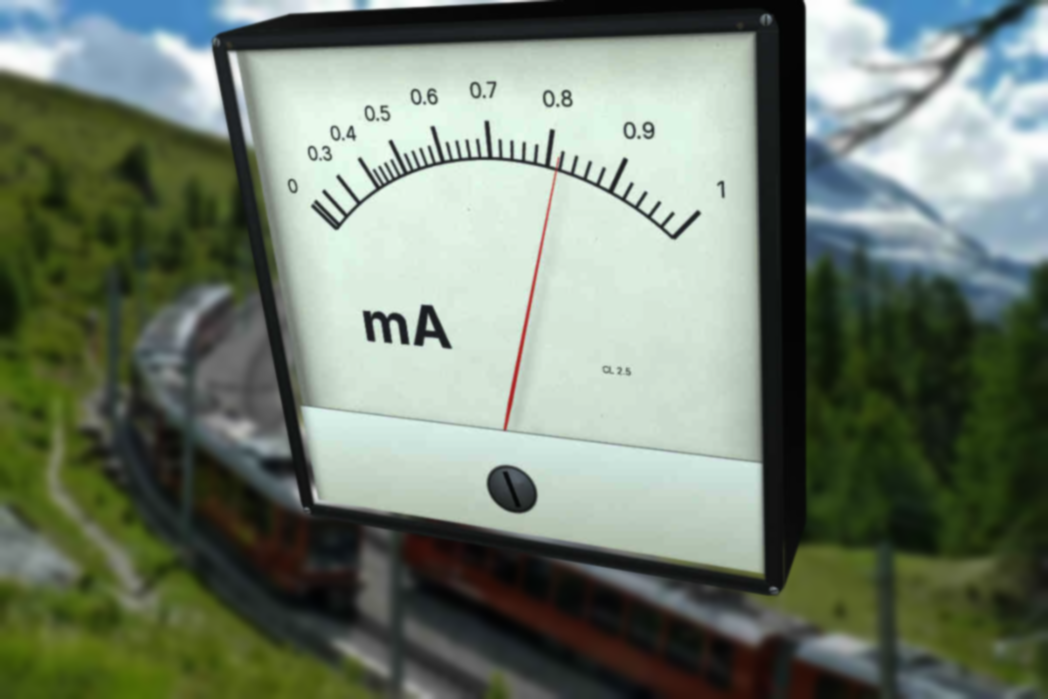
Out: 0.82mA
